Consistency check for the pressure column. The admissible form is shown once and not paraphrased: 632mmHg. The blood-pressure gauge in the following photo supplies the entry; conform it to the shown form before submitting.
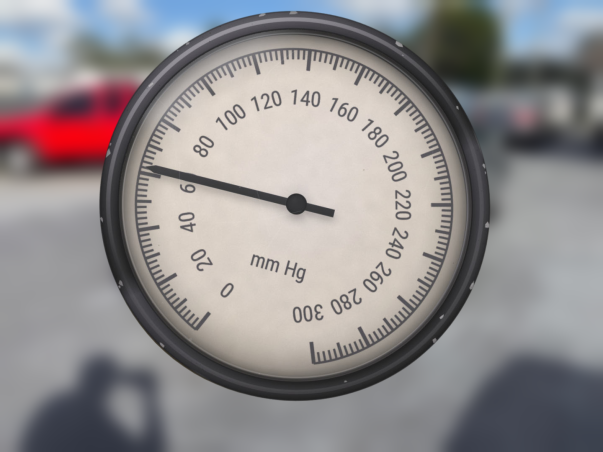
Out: 62mmHg
